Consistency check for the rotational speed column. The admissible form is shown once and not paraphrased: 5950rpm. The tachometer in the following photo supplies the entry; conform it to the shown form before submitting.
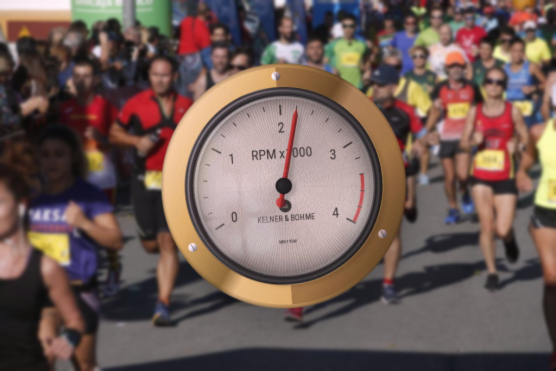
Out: 2200rpm
